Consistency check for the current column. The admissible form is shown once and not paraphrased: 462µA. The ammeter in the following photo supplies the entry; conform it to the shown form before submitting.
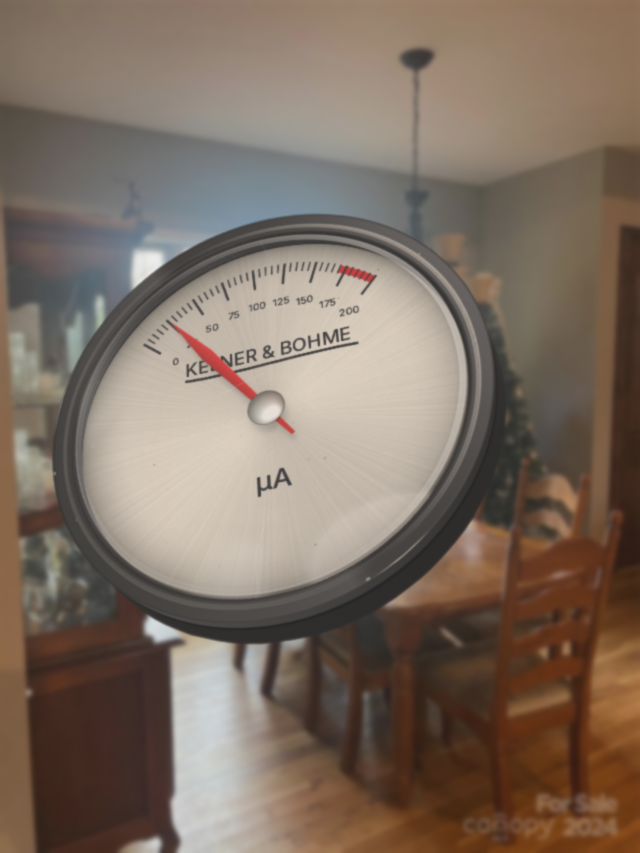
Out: 25µA
